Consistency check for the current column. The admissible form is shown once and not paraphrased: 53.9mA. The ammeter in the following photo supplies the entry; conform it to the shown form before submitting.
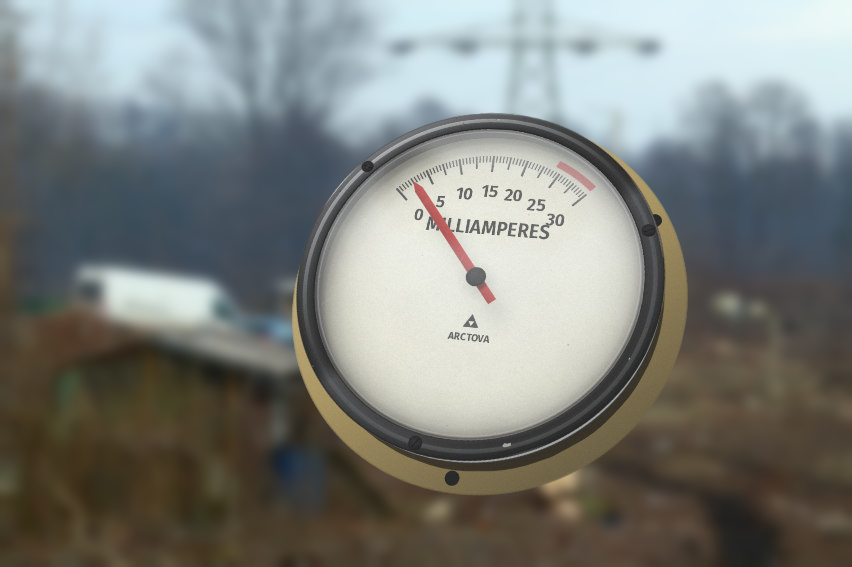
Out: 2.5mA
